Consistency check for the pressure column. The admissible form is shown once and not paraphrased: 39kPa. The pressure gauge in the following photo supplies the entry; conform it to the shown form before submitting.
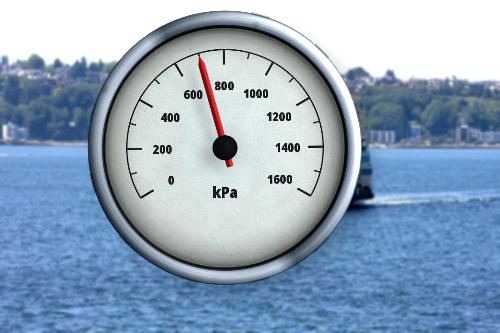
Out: 700kPa
